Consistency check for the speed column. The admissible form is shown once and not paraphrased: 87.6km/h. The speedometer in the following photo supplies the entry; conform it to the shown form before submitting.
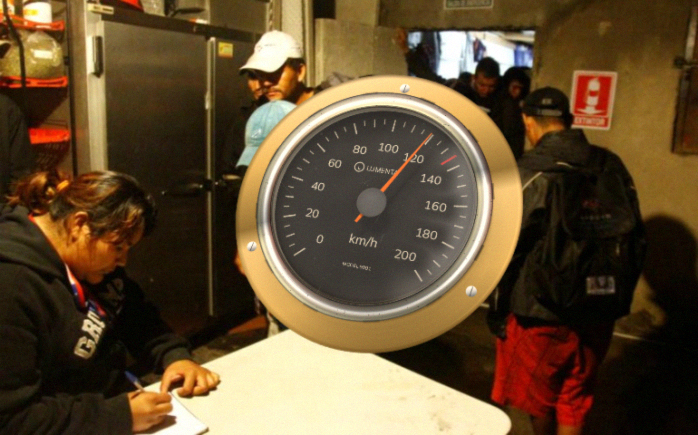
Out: 120km/h
